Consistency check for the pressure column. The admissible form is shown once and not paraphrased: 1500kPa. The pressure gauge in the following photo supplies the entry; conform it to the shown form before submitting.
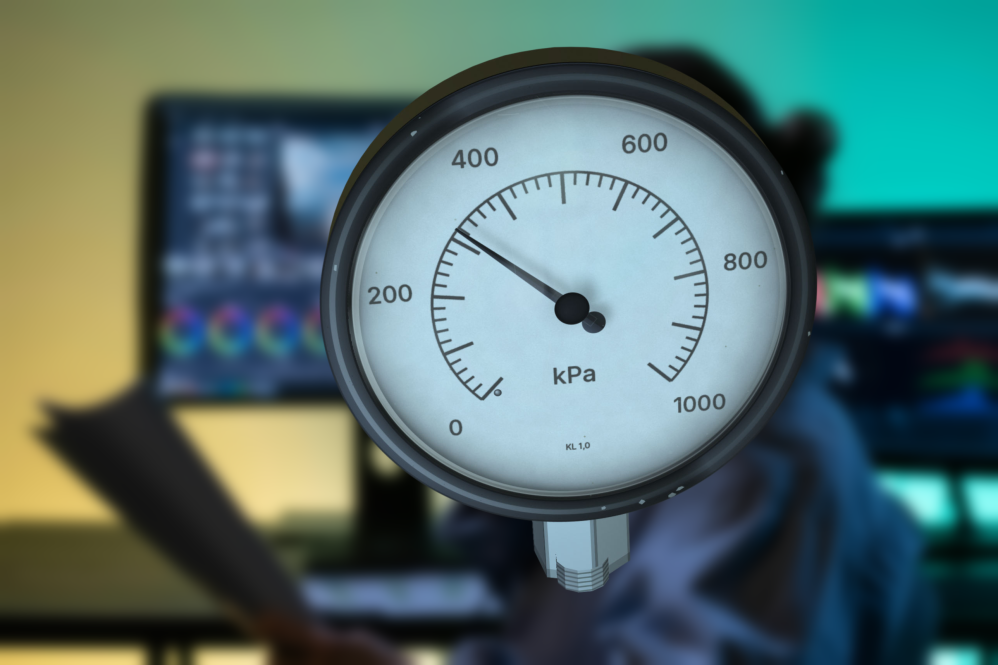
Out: 320kPa
